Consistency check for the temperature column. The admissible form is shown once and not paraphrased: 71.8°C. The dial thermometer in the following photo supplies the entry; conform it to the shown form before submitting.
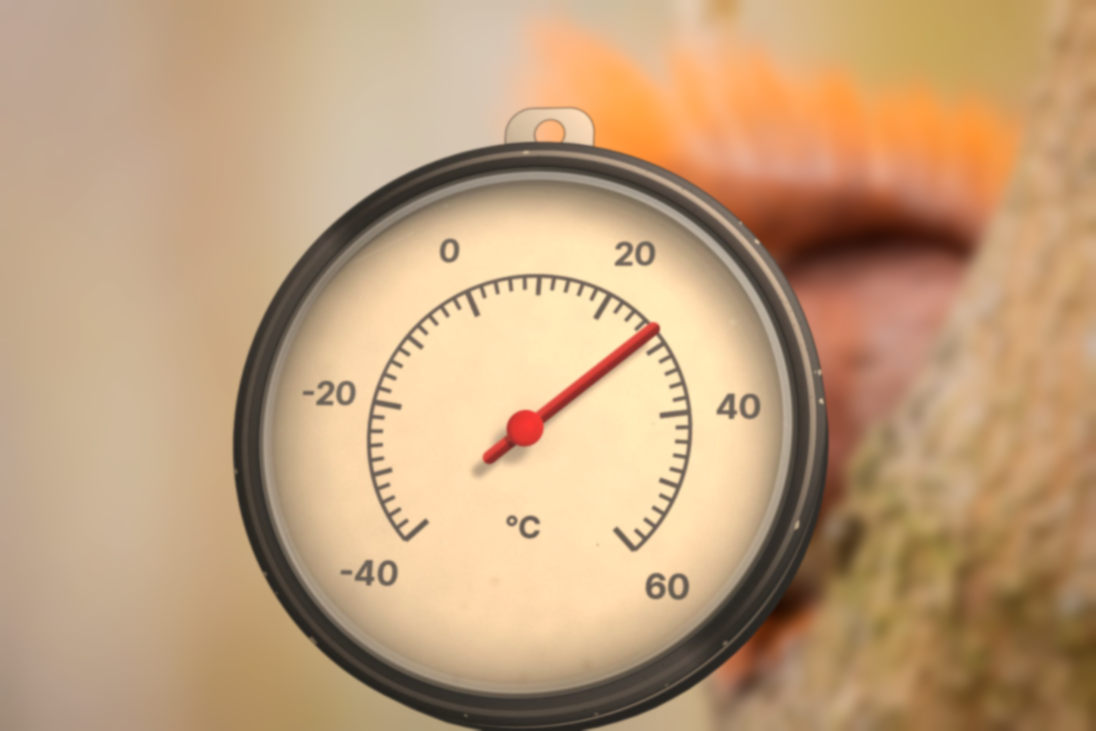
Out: 28°C
